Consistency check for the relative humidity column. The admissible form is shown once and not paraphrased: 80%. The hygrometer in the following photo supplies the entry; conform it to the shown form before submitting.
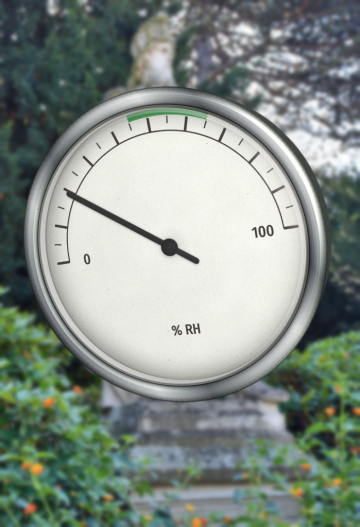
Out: 20%
